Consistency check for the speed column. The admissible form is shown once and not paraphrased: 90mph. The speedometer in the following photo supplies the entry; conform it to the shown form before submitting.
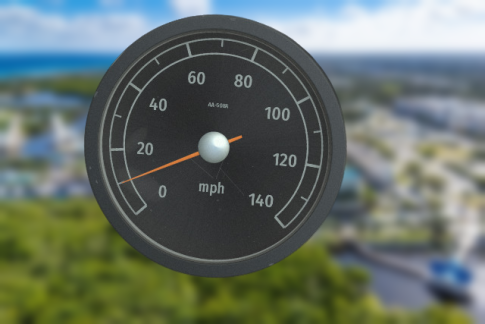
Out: 10mph
